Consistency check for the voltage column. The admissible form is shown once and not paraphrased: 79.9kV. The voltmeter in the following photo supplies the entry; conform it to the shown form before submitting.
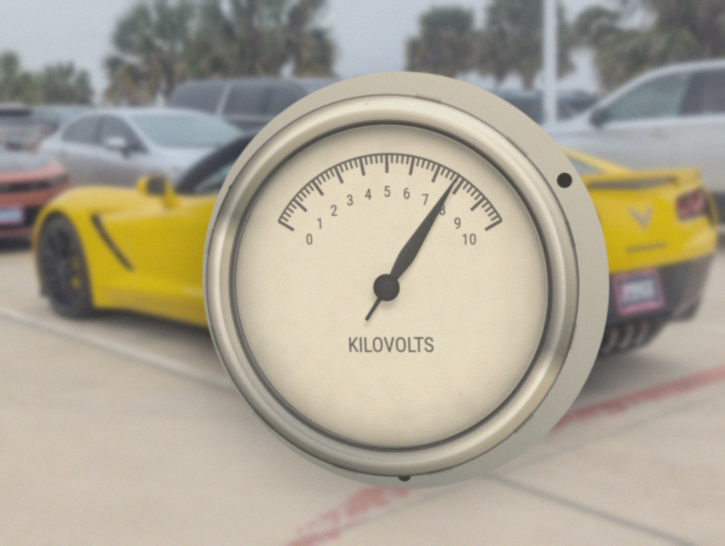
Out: 7.8kV
